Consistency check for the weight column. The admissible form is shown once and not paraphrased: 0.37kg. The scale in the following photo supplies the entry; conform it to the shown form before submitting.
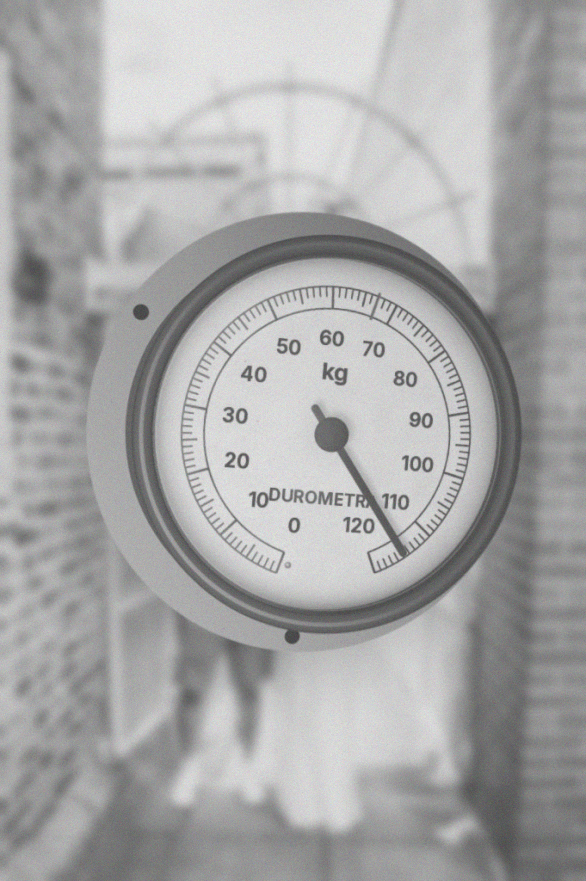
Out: 115kg
